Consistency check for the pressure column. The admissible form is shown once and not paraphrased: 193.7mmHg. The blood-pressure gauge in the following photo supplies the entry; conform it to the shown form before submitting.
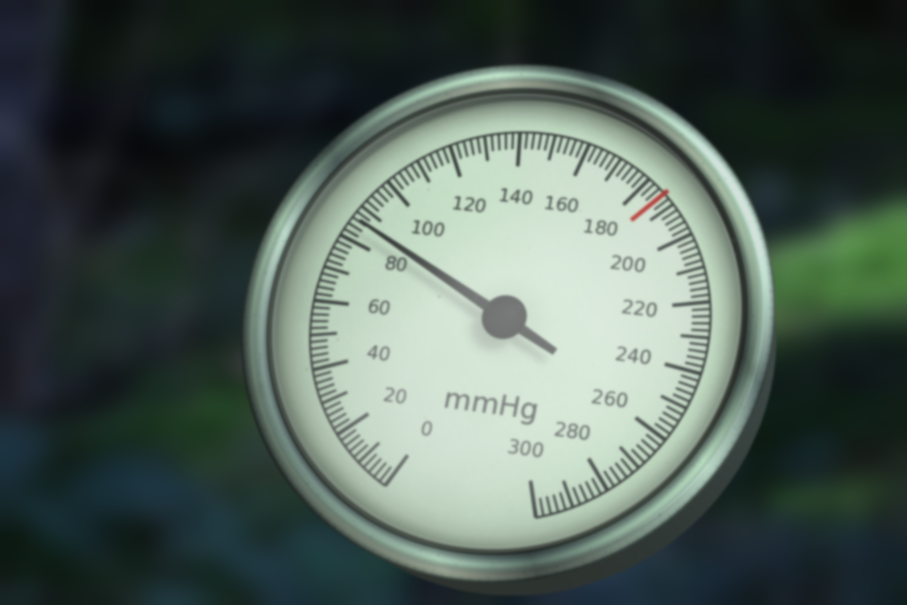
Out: 86mmHg
